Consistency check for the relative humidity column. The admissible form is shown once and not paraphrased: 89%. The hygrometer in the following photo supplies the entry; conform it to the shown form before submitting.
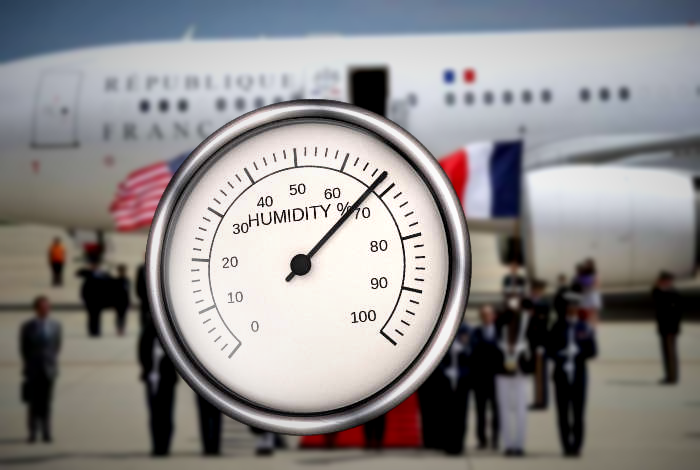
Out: 68%
